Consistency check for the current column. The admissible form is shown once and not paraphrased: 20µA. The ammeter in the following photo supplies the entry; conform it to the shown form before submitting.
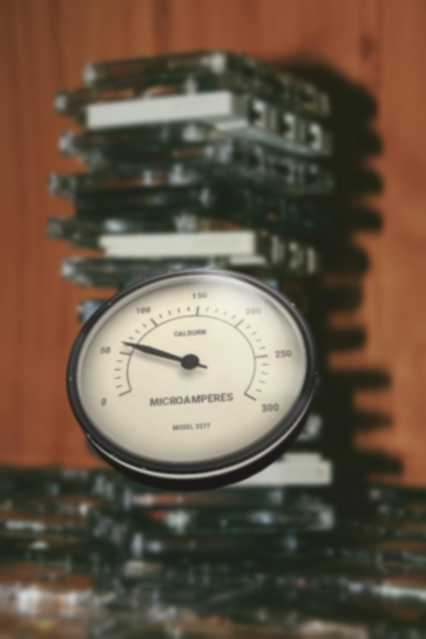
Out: 60µA
